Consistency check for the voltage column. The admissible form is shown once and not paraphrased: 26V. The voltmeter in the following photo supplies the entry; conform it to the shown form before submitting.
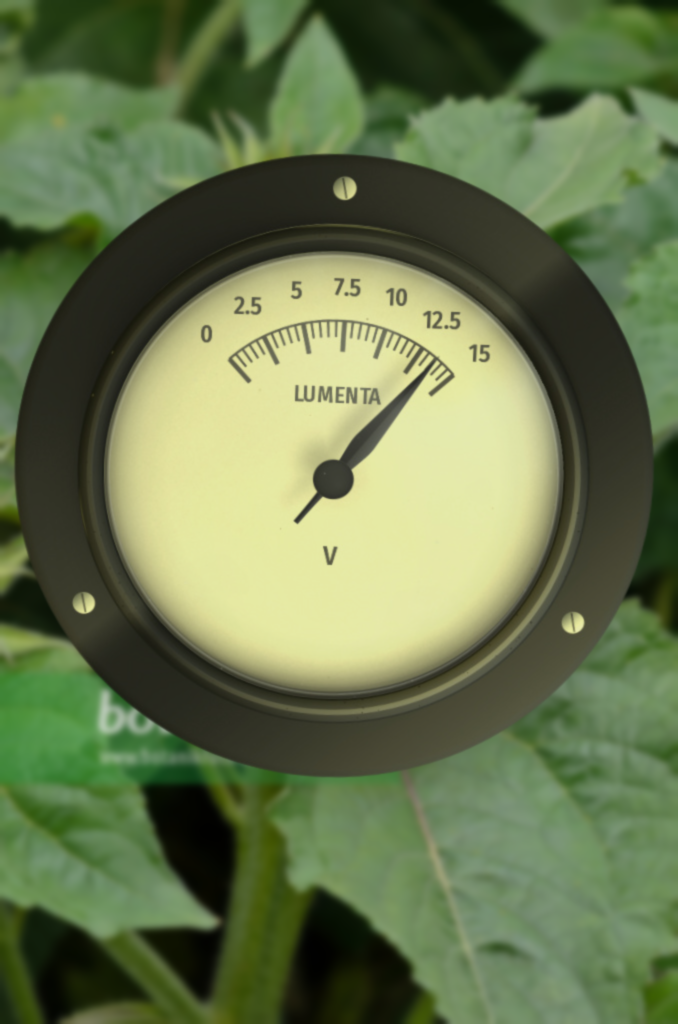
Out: 13.5V
